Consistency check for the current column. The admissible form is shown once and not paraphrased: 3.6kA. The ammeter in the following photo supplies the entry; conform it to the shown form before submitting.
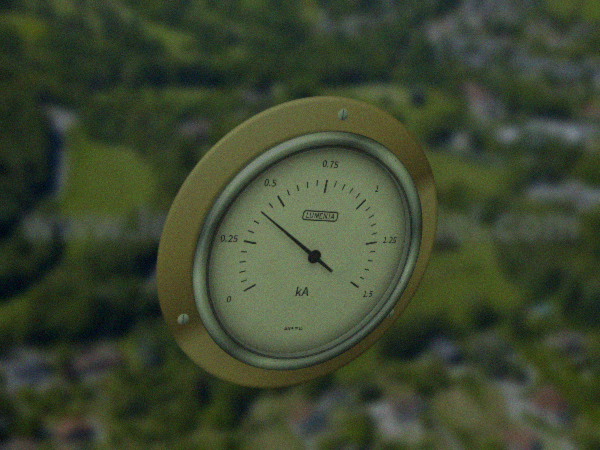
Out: 0.4kA
